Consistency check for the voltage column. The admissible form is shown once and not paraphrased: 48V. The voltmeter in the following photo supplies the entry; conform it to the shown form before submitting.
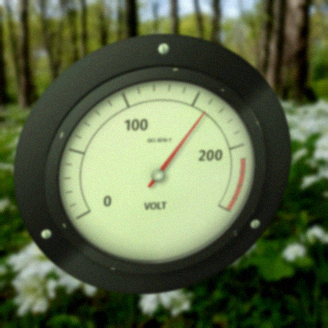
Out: 160V
